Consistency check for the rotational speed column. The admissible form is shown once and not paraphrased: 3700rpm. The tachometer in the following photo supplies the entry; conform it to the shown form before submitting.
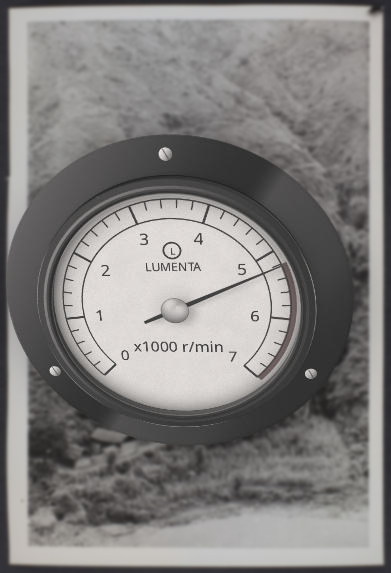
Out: 5200rpm
